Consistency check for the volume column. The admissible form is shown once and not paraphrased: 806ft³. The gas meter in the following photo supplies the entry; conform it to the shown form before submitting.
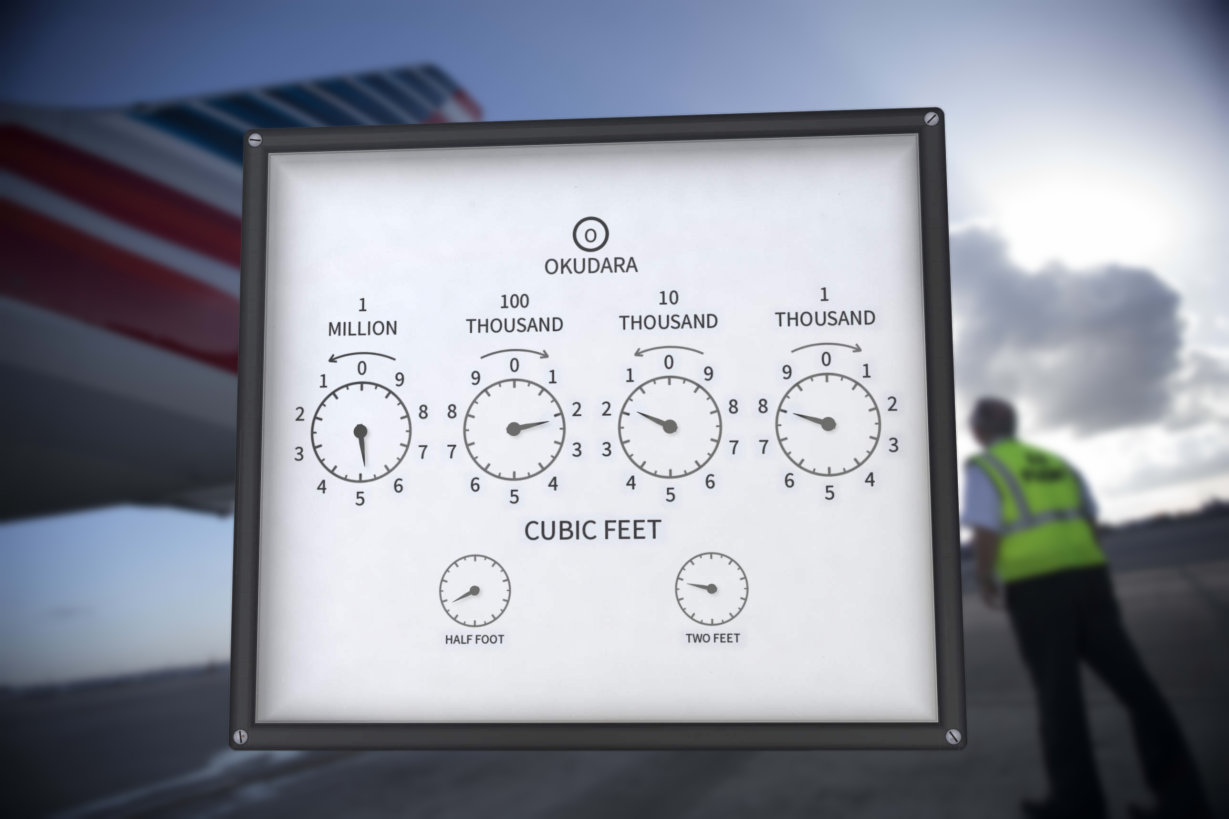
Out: 521800ft³
